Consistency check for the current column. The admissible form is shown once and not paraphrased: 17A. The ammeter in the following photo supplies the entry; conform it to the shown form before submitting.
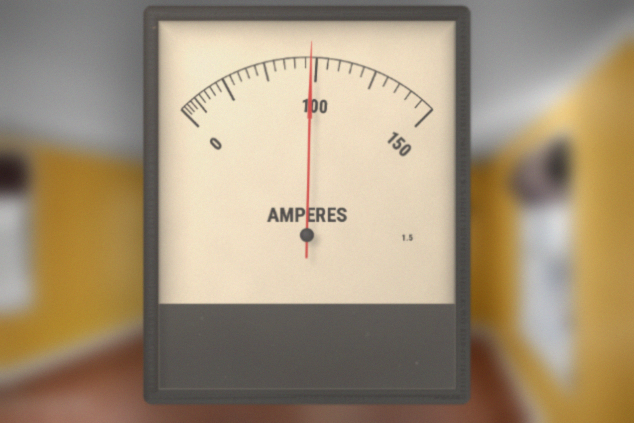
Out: 97.5A
